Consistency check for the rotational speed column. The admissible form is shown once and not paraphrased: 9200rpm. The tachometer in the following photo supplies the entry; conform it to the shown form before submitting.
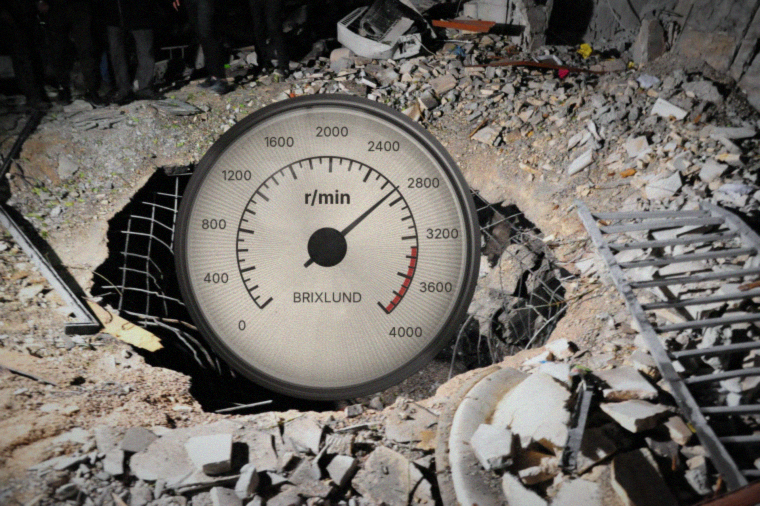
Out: 2700rpm
